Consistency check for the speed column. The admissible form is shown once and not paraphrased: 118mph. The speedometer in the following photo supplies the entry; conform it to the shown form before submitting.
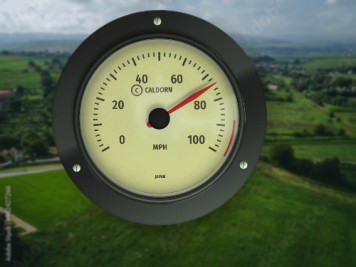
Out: 74mph
